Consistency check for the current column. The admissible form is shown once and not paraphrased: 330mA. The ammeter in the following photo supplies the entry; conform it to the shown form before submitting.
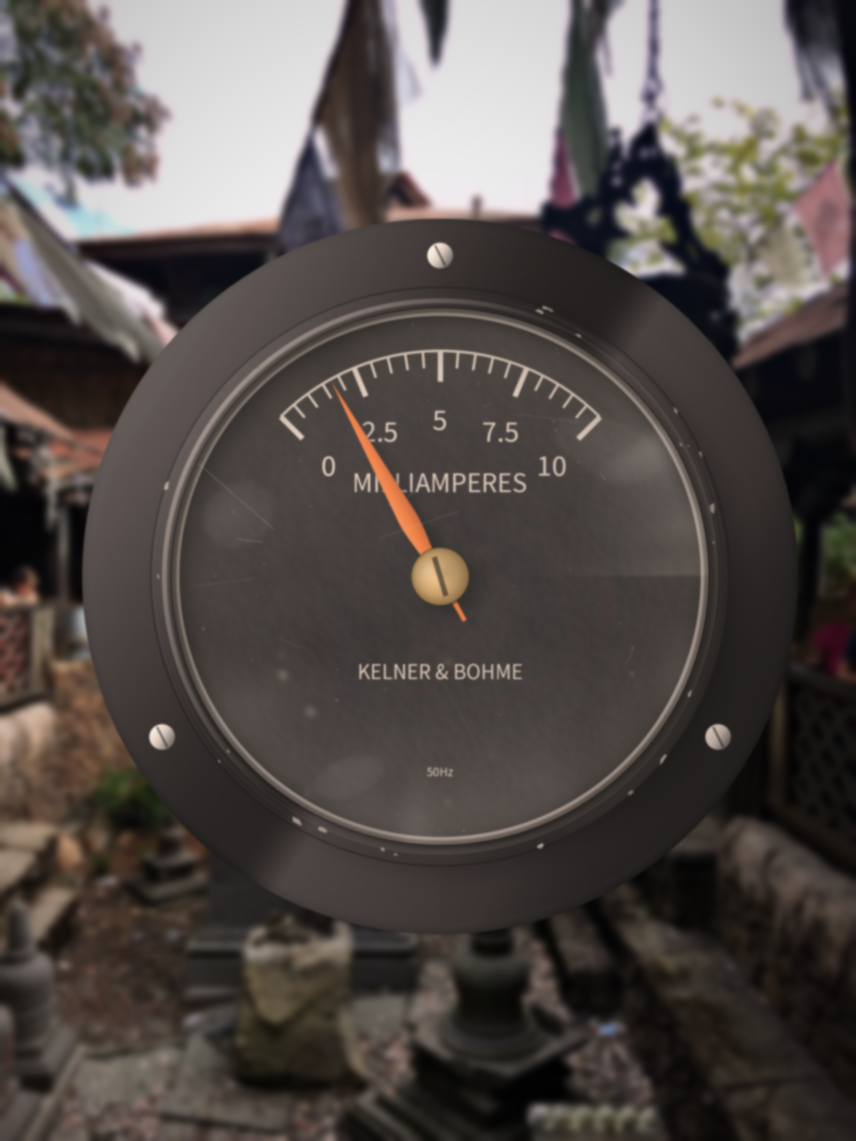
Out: 1.75mA
